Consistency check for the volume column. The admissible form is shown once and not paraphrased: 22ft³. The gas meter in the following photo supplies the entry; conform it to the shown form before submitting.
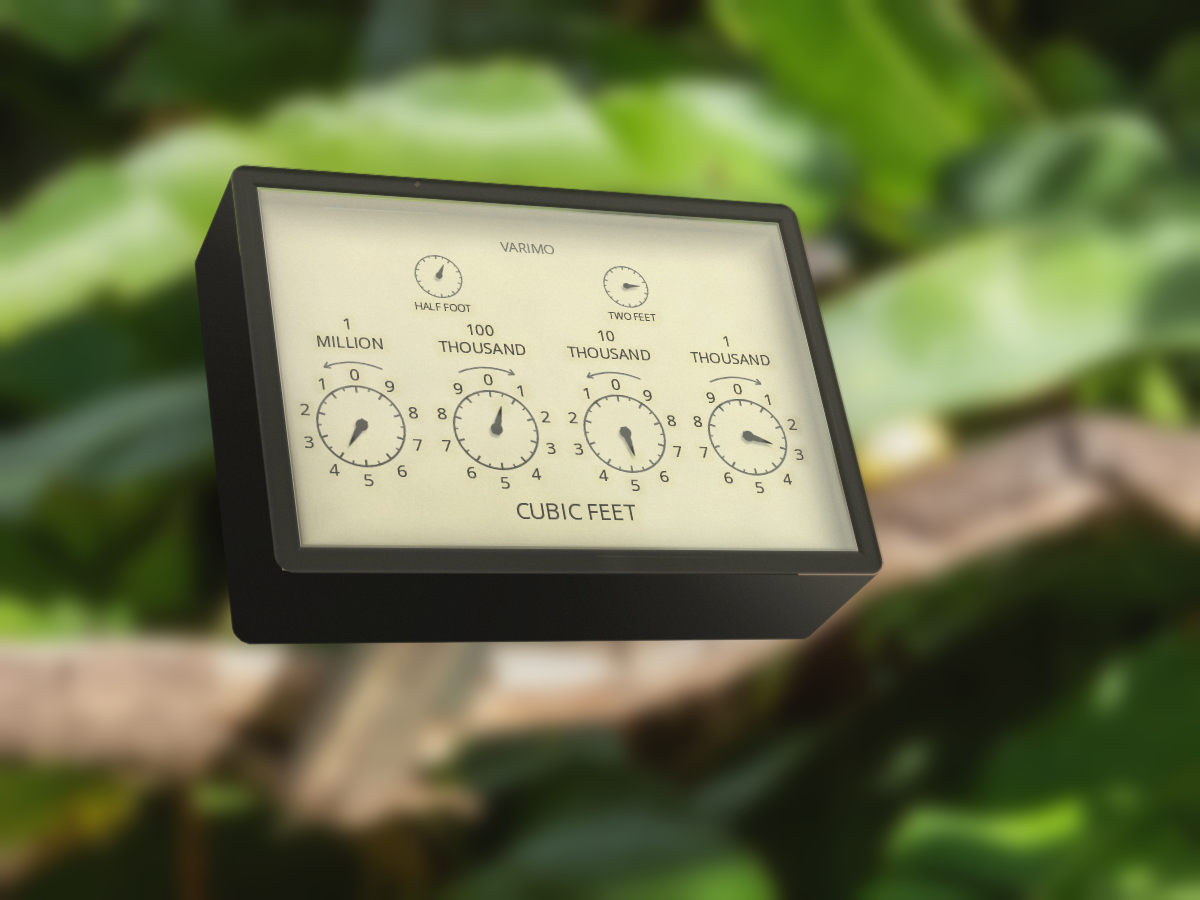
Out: 405300ft³
